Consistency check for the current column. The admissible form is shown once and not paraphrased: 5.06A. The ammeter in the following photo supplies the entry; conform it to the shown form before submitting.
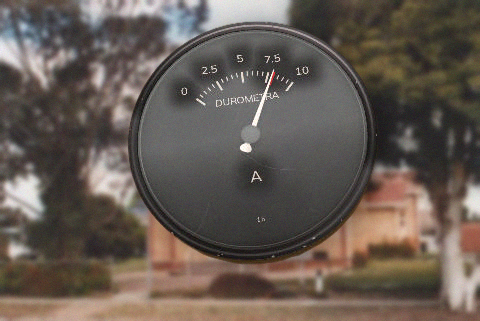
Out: 8A
